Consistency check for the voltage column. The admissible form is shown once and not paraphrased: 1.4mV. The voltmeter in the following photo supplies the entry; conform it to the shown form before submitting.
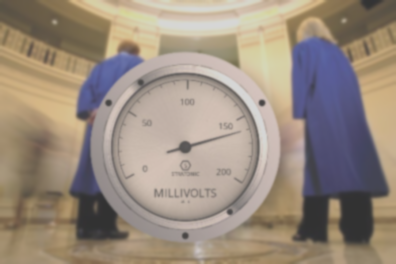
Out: 160mV
